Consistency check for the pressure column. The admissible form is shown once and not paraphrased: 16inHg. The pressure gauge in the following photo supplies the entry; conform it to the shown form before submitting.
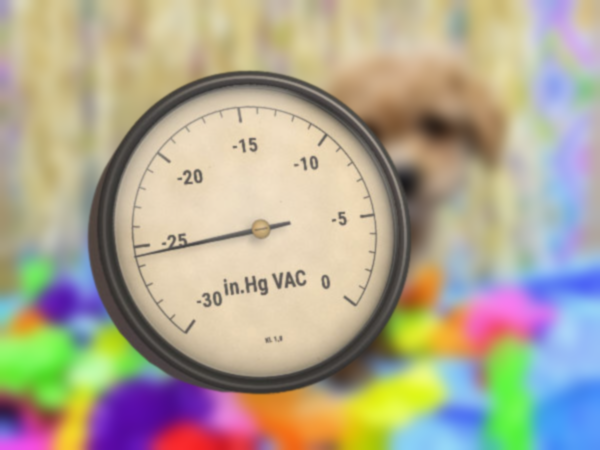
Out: -25.5inHg
